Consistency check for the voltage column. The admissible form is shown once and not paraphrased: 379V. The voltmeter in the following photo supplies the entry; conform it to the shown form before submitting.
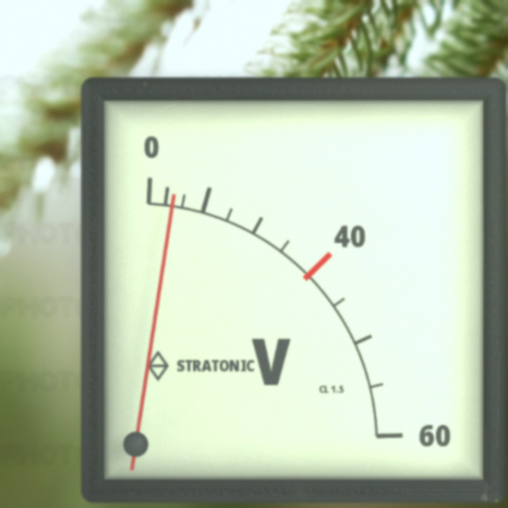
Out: 12.5V
